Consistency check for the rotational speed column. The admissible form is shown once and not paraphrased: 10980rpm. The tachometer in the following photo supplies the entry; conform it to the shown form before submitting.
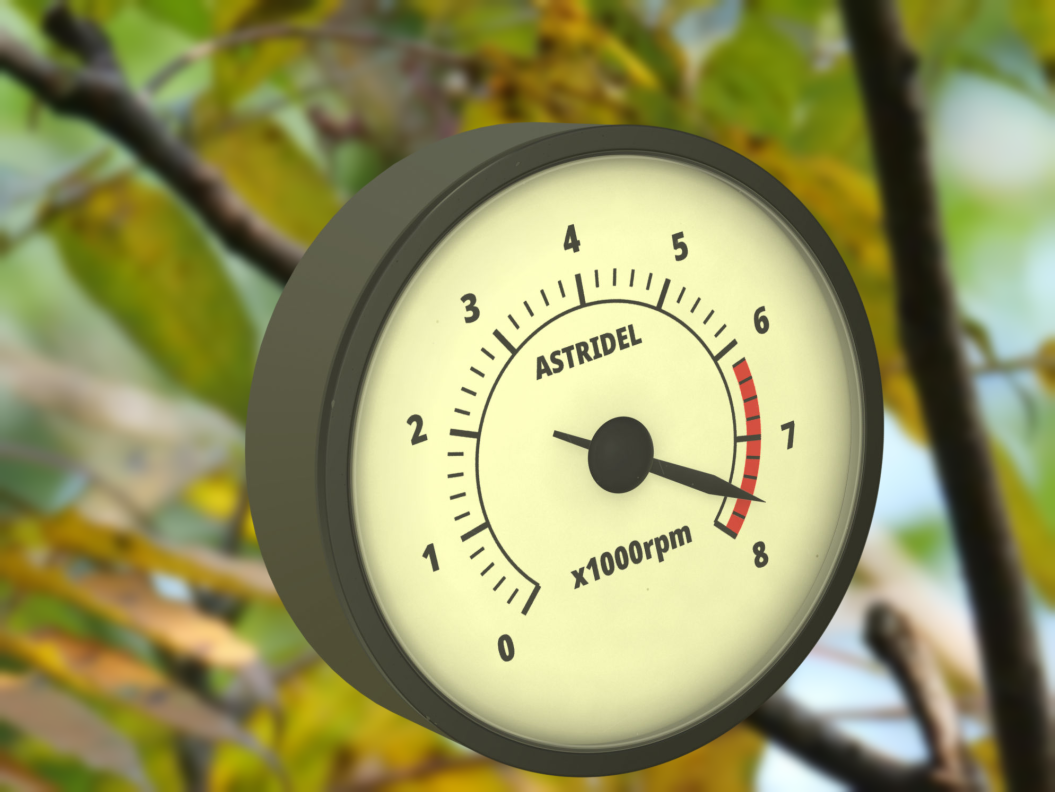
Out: 7600rpm
